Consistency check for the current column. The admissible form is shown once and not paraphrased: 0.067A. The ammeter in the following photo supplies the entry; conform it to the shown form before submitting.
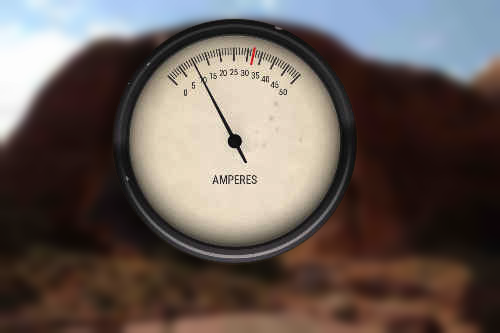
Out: 10A
